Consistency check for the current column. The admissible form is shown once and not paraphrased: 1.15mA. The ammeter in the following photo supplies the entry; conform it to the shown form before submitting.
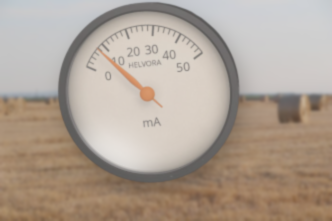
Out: 8mA
